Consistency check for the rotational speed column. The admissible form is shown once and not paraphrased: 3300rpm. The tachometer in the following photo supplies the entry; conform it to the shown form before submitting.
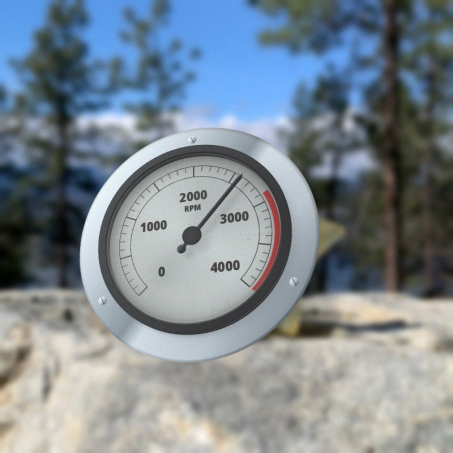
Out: 2600rpm
